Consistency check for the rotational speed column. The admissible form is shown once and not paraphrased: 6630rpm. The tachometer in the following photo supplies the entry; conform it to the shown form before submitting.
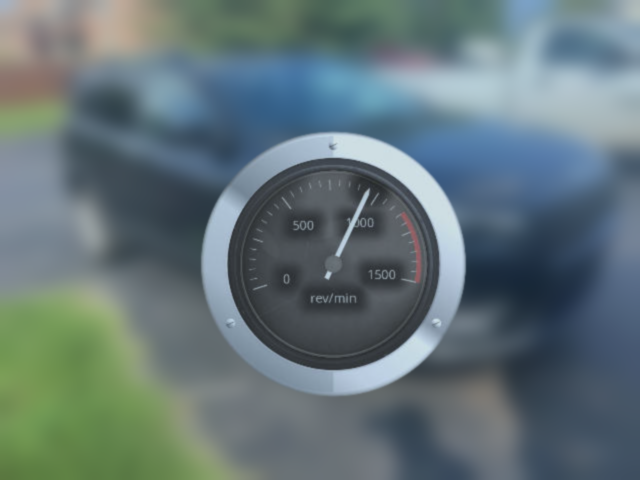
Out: 950rpm
